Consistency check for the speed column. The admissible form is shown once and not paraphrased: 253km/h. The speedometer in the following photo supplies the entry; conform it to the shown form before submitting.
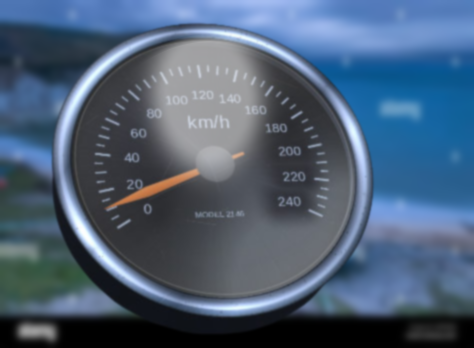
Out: 10km/h
